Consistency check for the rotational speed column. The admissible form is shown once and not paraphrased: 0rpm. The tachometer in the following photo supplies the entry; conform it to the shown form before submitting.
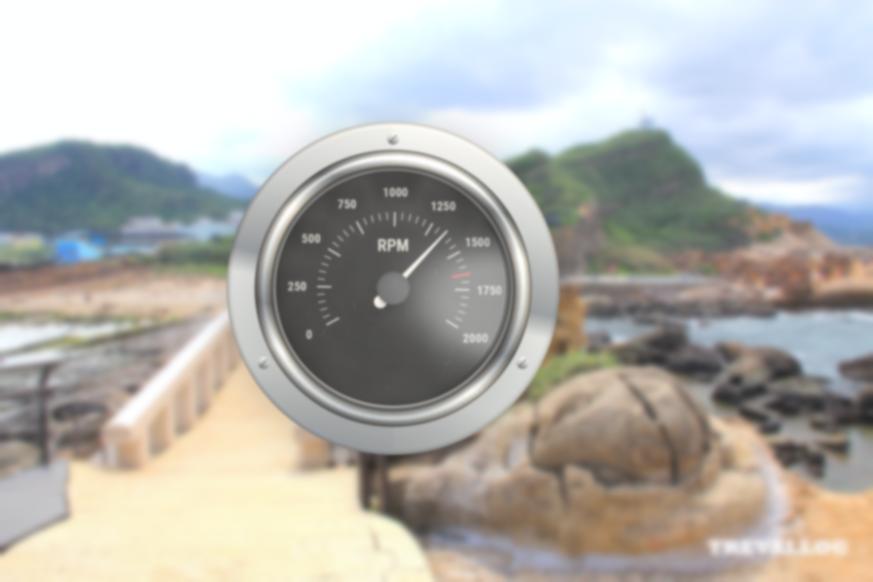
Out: 1350rpm
